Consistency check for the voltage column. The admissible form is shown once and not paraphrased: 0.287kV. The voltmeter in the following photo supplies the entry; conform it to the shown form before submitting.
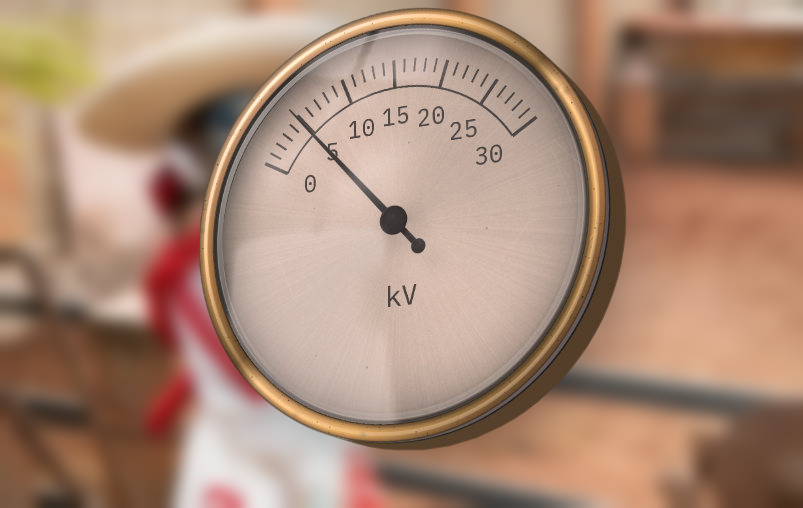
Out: 5kV
